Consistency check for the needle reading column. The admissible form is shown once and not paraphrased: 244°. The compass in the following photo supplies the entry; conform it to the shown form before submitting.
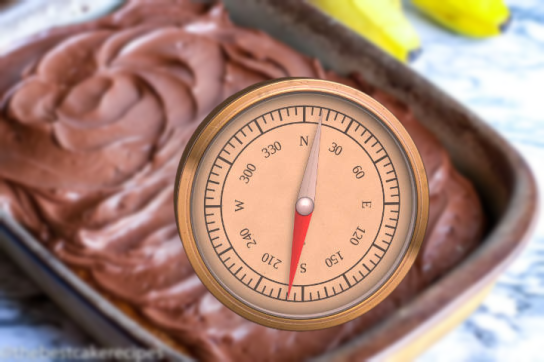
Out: 190°
